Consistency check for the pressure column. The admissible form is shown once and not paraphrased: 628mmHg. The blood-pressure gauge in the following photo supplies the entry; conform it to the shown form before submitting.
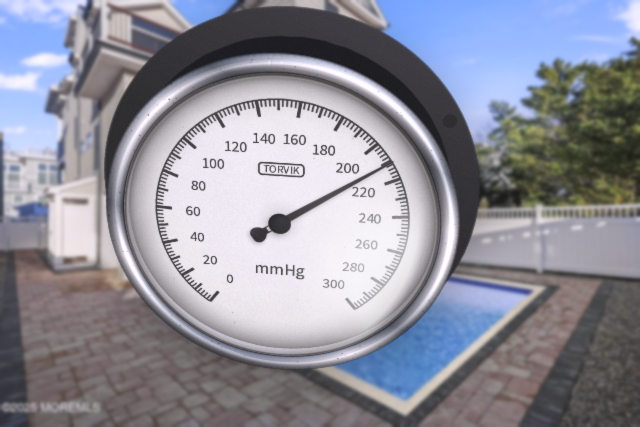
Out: 210mmHg
